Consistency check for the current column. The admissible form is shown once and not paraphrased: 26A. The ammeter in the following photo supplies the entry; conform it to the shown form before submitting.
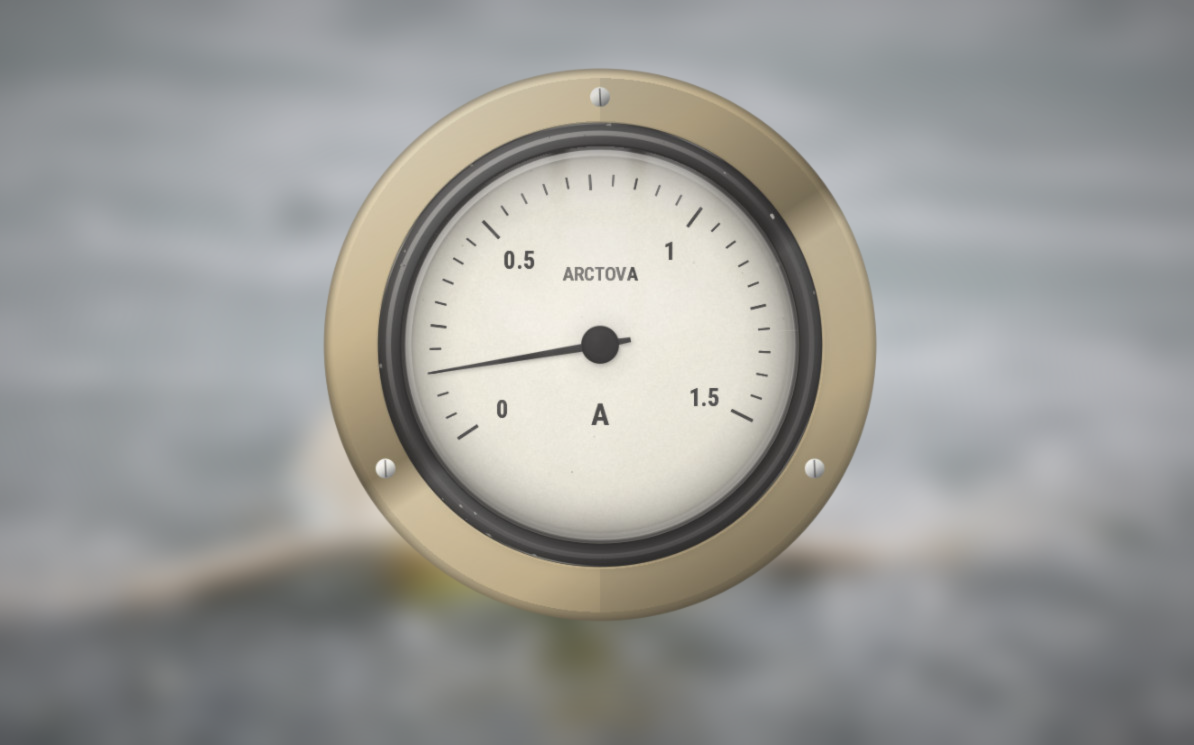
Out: 0.15A
